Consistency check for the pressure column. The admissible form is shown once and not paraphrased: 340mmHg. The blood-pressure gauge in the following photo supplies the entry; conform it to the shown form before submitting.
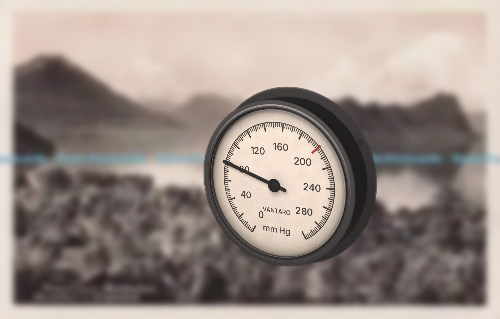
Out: 80mmHg
